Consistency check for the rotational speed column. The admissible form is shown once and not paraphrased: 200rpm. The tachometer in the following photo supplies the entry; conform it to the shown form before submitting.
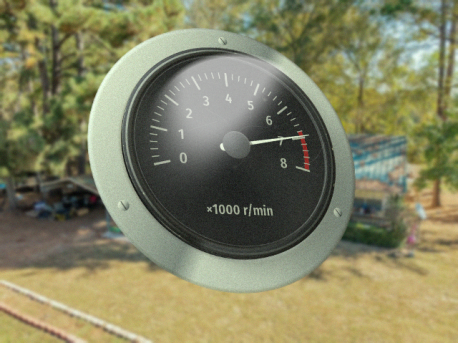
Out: 7000rpm
